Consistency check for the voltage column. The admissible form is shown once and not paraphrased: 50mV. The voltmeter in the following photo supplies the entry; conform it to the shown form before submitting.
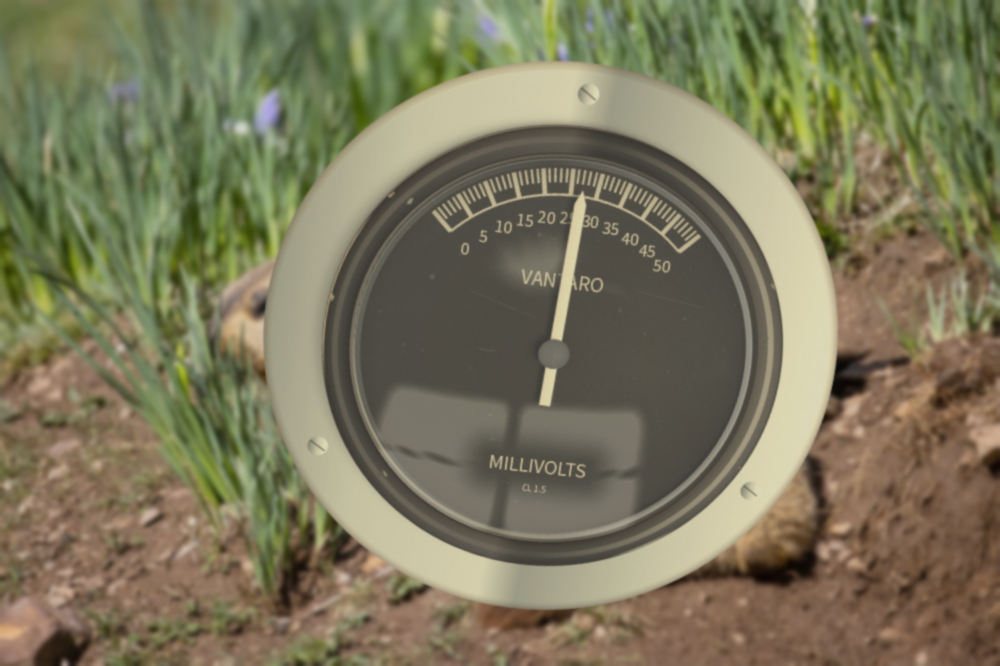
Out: 27mV
